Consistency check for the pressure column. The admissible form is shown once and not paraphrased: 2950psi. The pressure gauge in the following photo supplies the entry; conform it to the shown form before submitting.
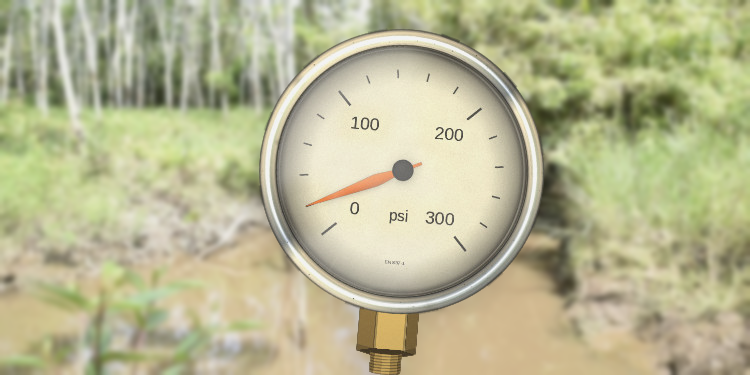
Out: 20psi
